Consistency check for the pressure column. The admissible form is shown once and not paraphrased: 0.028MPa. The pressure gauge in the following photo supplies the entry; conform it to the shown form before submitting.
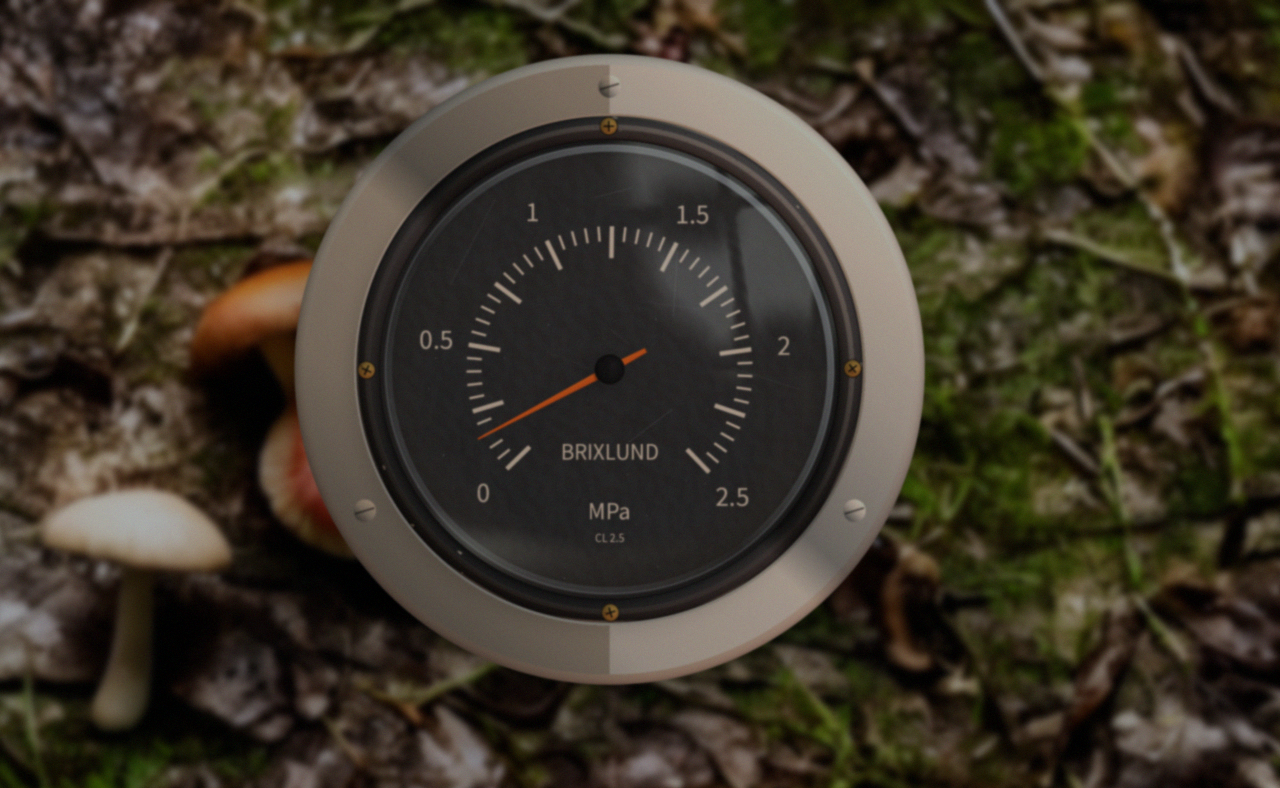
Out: 0.15MPa
